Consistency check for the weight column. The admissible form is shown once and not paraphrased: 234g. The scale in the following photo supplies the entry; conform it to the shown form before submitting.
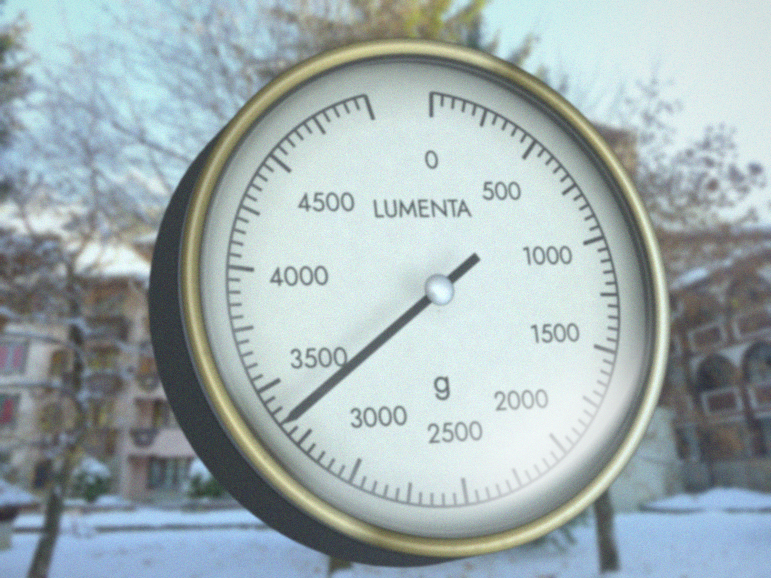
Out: 3350g
